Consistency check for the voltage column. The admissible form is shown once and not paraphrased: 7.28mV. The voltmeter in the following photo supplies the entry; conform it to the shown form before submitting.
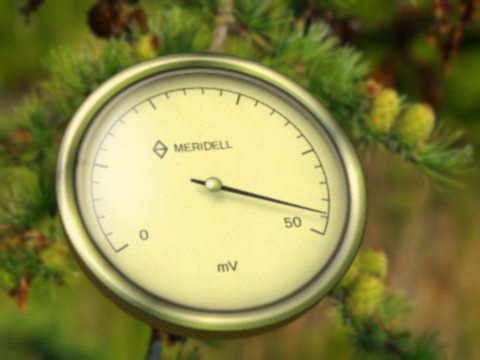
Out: 48mV
